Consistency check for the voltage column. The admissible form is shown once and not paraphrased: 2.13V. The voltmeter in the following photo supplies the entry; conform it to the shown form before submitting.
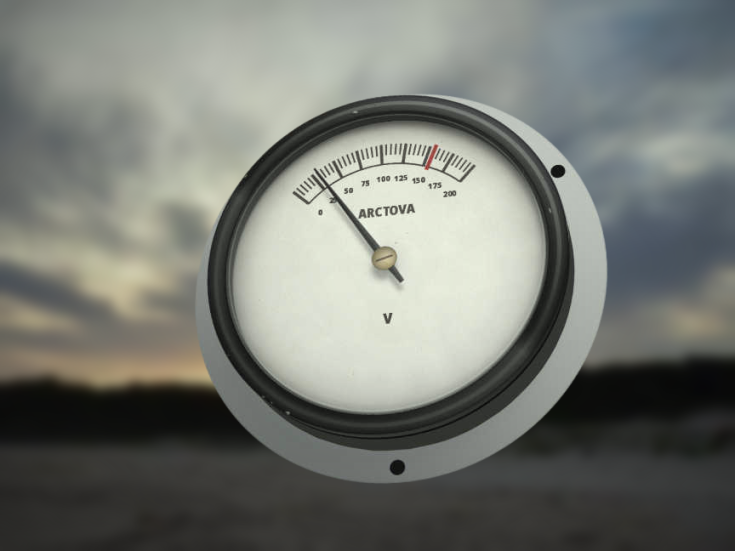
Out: 30V
